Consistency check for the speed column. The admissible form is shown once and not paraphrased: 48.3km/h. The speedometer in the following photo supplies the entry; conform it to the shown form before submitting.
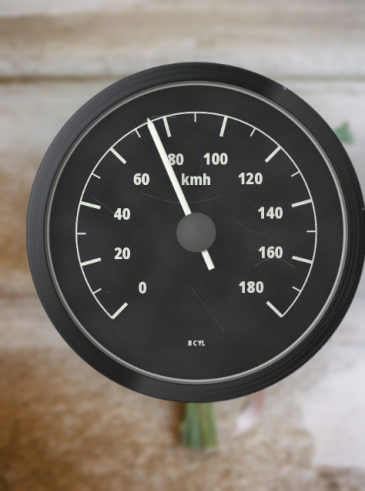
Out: 75km/h
